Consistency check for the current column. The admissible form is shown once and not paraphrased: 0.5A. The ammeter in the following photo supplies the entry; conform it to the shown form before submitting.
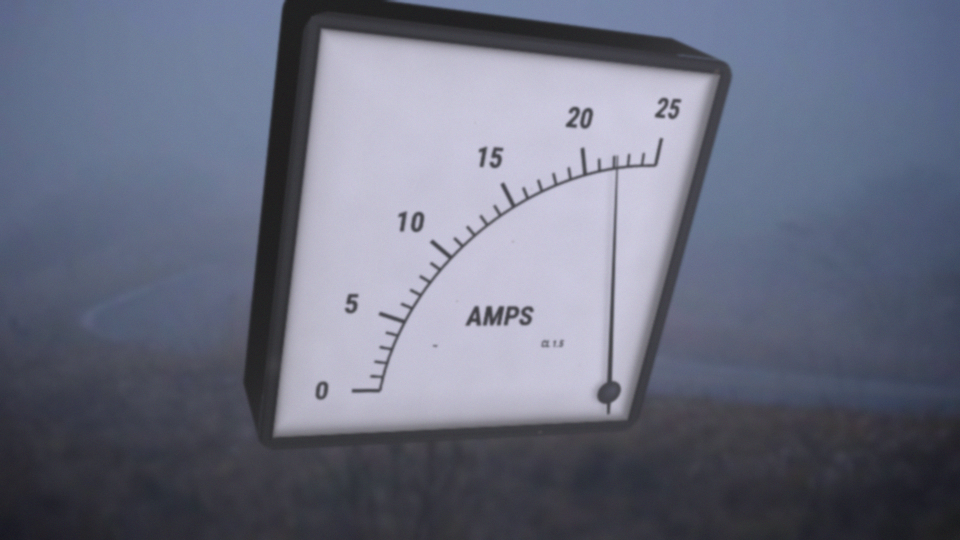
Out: 22A
